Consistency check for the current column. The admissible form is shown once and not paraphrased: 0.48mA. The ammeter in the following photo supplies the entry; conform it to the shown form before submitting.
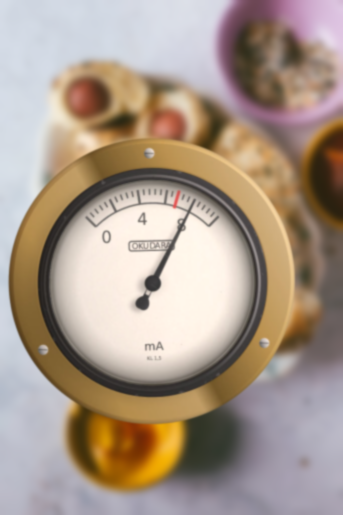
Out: 8mA
